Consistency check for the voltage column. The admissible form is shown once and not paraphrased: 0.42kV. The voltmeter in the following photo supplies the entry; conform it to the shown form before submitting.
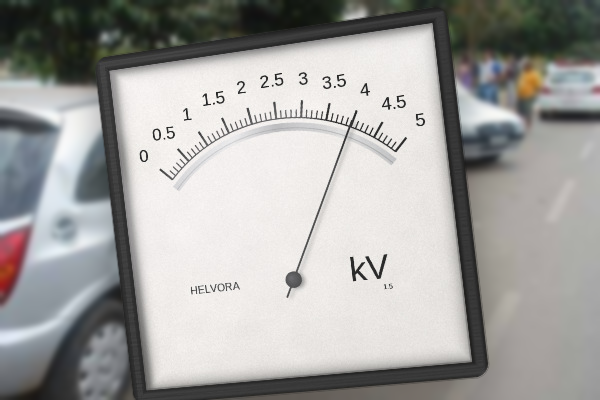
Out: 4kV
